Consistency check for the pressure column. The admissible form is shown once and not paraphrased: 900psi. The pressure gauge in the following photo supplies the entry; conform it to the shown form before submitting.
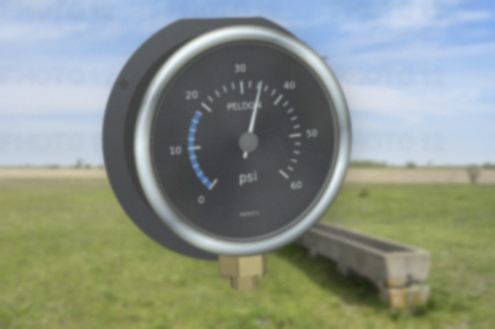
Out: 34psi
